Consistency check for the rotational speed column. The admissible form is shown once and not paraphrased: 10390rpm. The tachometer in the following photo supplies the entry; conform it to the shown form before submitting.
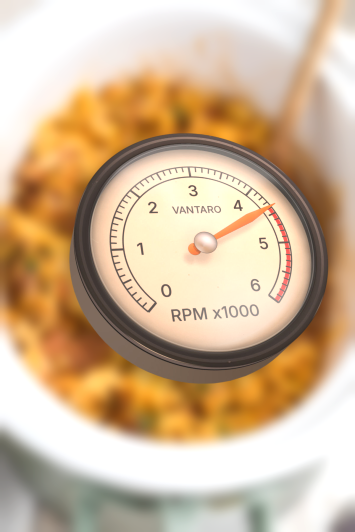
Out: 4400rpm
